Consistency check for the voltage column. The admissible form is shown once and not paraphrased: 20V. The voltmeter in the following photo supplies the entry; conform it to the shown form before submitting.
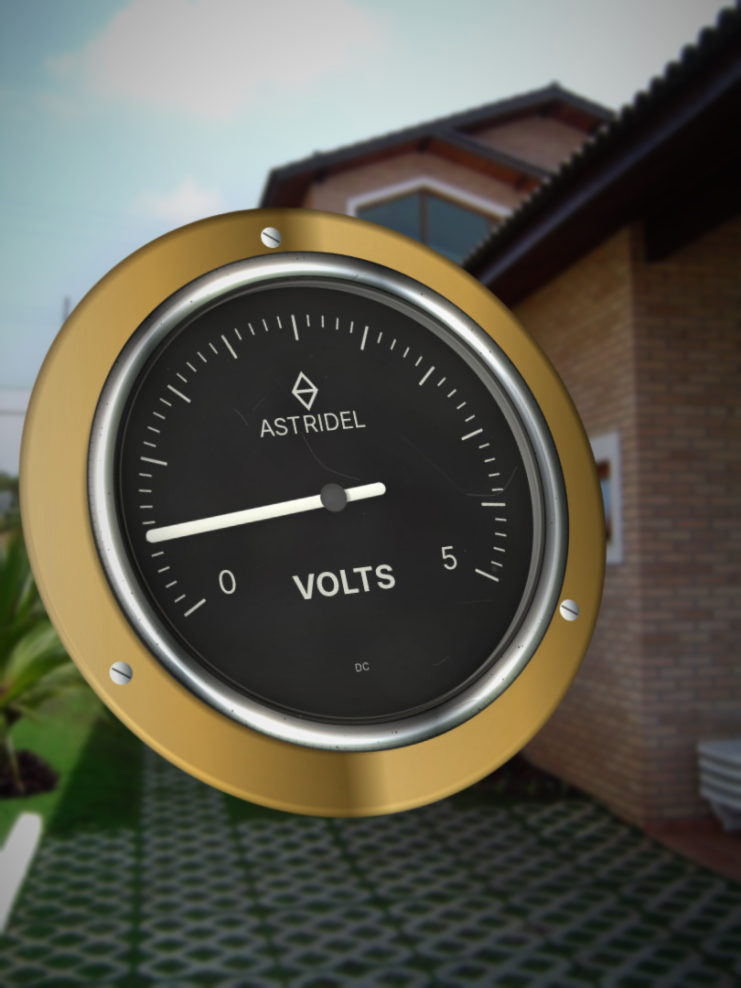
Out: 0.5V
